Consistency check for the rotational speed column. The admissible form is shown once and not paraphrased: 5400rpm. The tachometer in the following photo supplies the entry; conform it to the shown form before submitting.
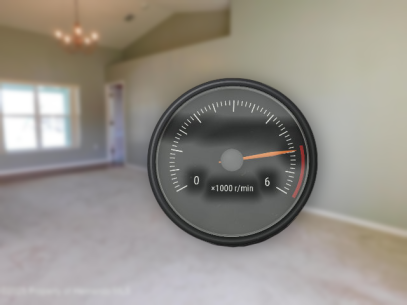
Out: 5000rpm
